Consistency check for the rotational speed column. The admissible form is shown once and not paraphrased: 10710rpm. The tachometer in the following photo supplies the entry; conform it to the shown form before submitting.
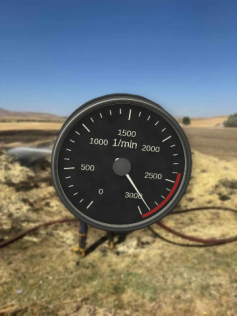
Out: 2900rpm
